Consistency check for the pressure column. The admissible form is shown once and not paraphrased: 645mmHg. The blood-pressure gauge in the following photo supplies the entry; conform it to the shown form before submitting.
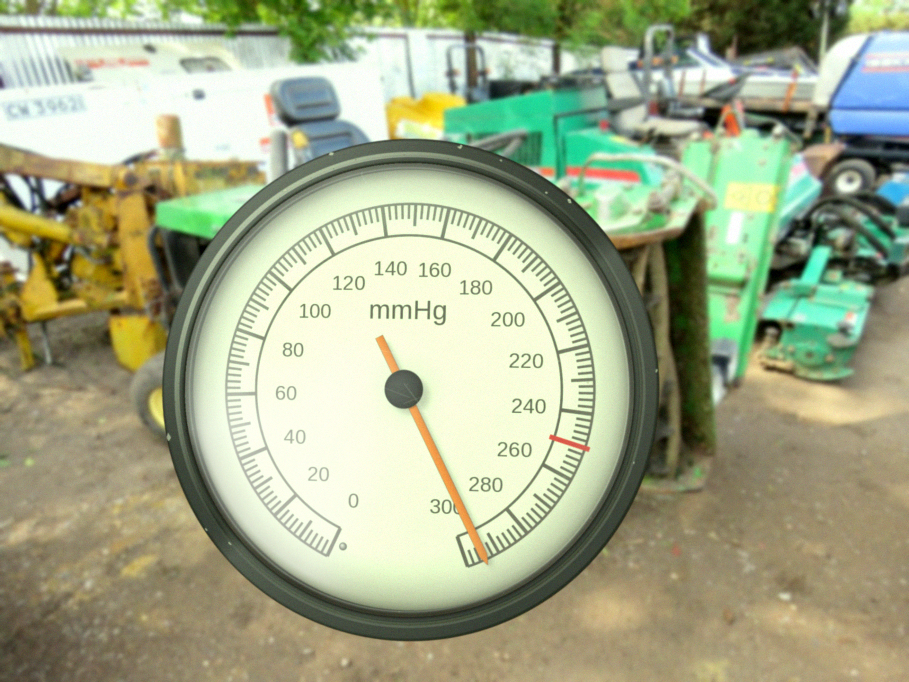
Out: 294mmHg
